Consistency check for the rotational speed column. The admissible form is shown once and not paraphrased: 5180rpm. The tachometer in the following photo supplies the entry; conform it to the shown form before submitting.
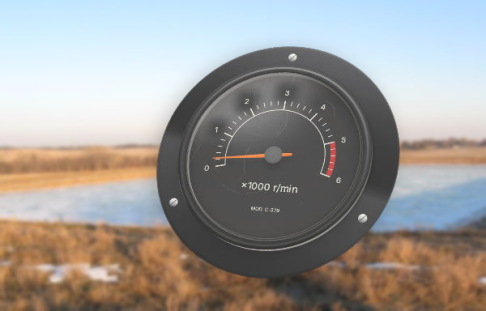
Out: 200rpm
